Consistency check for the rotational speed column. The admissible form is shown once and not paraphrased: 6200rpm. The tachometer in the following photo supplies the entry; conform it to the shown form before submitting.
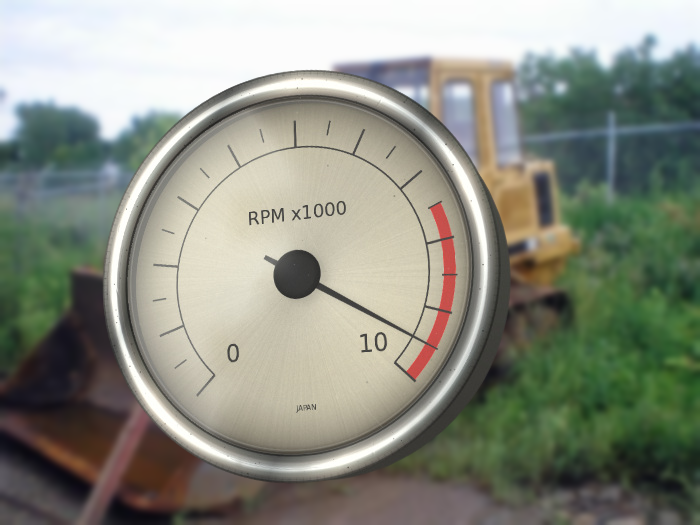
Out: 9500rpm
